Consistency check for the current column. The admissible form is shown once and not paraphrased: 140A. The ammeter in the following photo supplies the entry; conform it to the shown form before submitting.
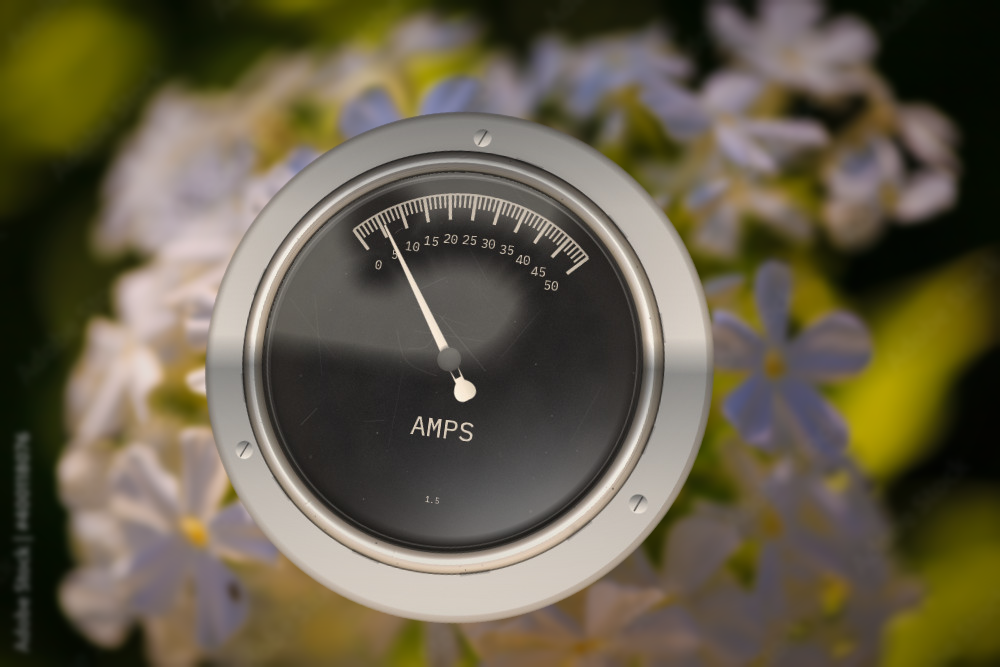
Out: 6A
